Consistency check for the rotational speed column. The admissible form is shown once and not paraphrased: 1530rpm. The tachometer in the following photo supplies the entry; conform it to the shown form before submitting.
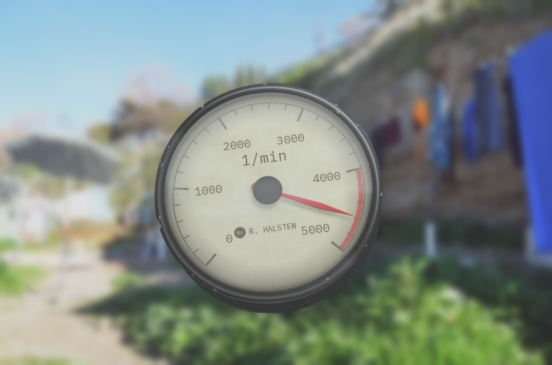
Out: 4600rpm
